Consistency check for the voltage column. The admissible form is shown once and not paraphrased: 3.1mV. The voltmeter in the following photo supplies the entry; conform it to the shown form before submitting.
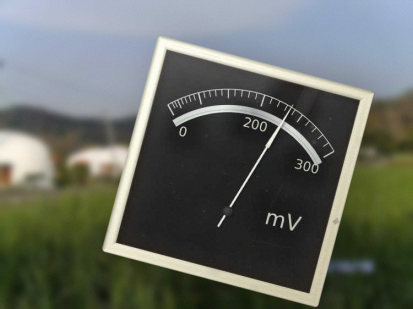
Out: 235mV
